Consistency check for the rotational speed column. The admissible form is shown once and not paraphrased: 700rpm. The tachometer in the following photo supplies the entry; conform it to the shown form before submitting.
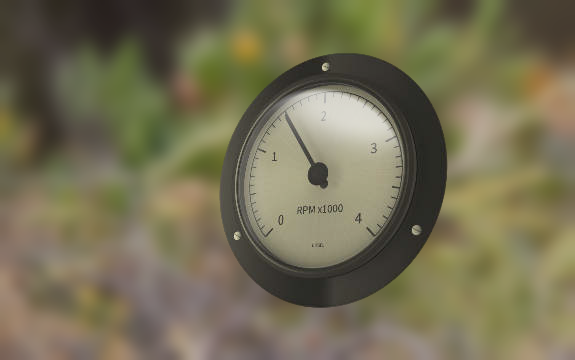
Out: 1500rpm
